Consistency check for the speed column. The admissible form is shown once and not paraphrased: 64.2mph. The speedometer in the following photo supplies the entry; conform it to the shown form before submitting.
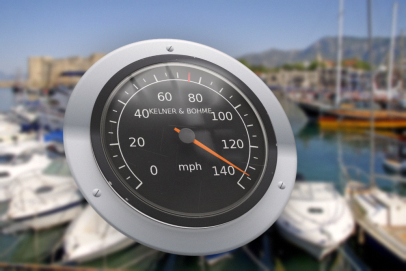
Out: 135mph
